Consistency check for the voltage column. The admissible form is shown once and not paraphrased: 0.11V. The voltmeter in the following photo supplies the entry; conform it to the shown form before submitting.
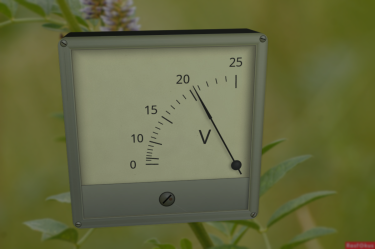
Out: 20.5V
